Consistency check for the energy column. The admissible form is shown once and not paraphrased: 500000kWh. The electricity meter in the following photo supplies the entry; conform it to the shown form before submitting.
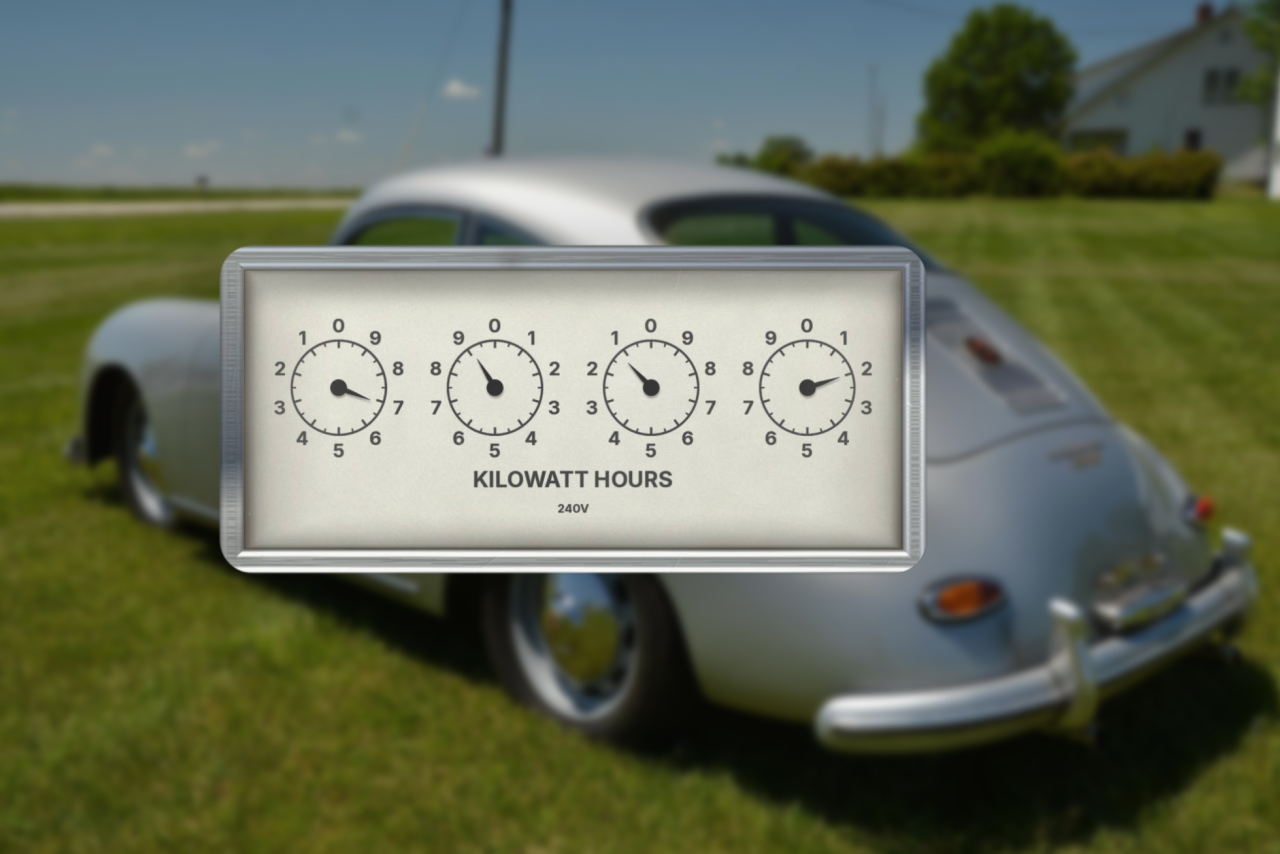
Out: 6912kWh
